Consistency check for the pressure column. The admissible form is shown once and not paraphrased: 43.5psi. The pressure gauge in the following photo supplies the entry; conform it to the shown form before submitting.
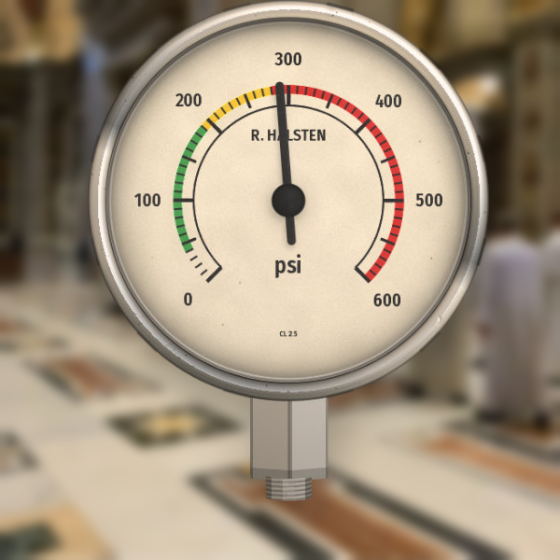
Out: 290psi
